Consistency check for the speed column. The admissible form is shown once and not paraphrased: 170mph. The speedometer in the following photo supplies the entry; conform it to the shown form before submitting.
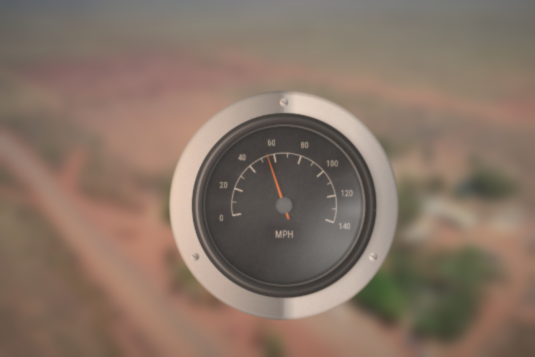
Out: 55mph
